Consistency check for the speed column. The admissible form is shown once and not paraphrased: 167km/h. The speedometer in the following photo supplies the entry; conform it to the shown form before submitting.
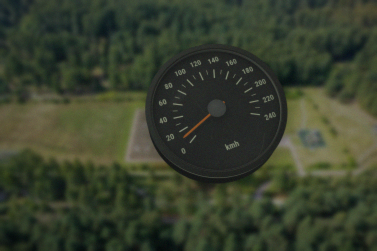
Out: 10km/h
